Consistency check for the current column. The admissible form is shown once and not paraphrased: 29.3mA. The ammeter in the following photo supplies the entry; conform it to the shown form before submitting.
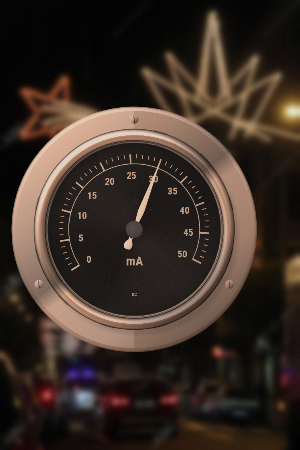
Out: 30mA
